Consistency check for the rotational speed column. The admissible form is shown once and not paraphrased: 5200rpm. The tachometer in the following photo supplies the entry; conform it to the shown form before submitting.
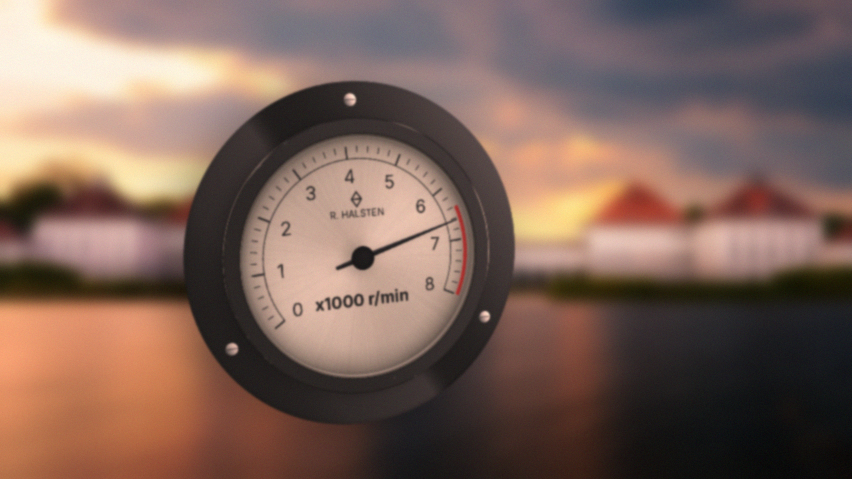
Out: 6600rpm
